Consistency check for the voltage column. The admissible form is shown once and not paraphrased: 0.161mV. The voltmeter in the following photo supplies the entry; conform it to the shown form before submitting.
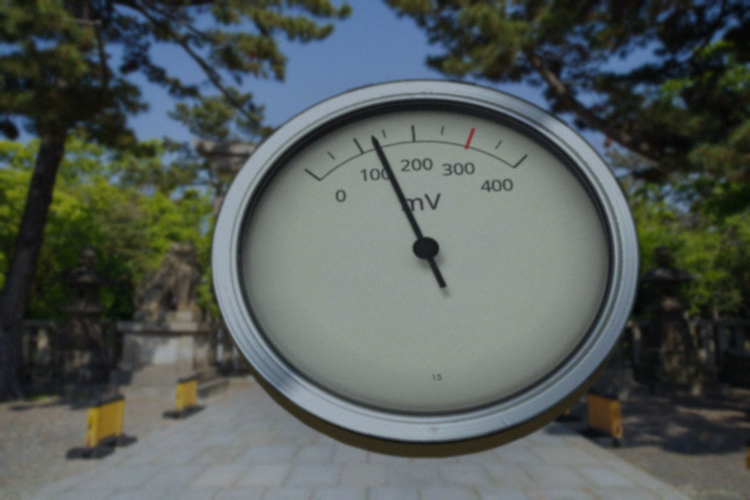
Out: 125mV
